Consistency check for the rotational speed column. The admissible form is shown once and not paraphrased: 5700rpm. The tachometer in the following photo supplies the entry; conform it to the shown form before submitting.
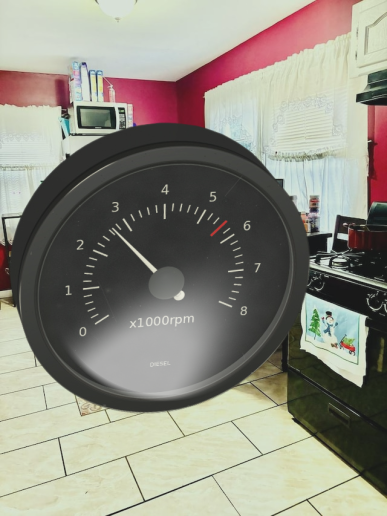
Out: 2700rpm
